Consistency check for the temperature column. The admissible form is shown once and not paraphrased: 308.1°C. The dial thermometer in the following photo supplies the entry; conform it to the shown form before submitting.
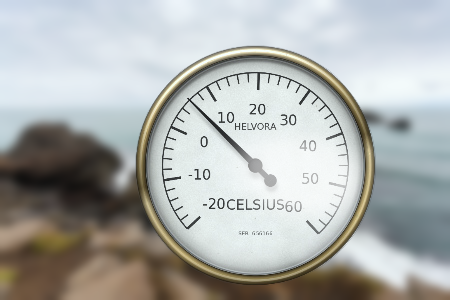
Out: 6°C
